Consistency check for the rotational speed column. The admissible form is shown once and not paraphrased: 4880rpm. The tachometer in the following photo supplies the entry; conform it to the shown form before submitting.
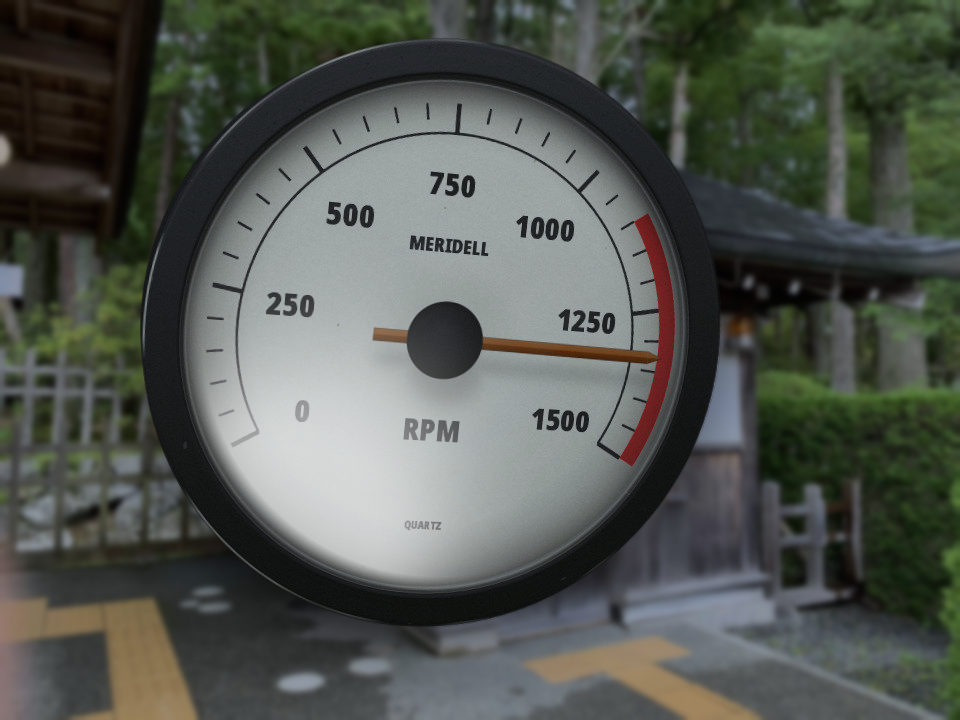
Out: 1325rpm
